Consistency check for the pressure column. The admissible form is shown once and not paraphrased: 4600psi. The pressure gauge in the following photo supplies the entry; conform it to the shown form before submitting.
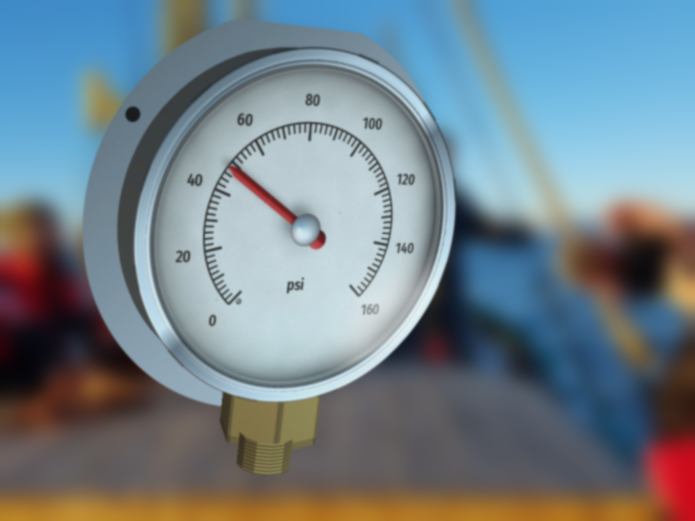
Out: 48psi
